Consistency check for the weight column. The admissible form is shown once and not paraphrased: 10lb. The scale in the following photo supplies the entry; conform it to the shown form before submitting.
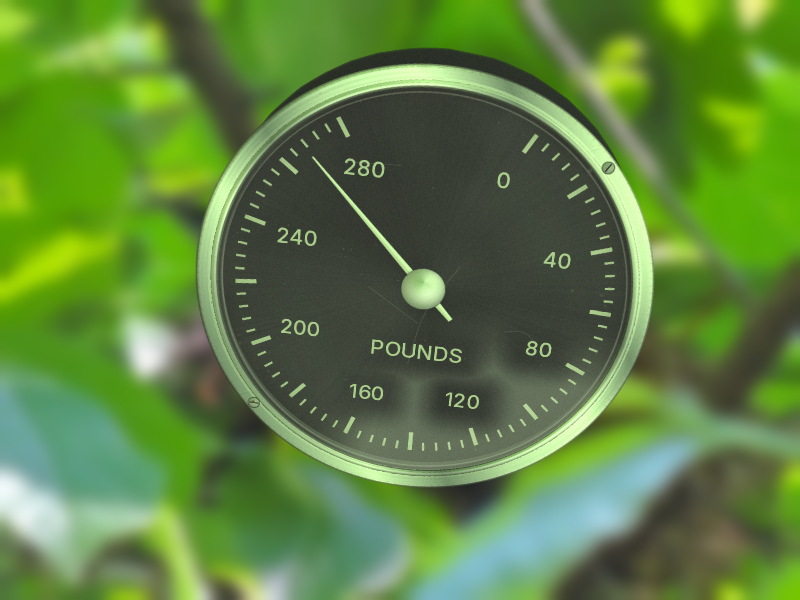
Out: 268lb
